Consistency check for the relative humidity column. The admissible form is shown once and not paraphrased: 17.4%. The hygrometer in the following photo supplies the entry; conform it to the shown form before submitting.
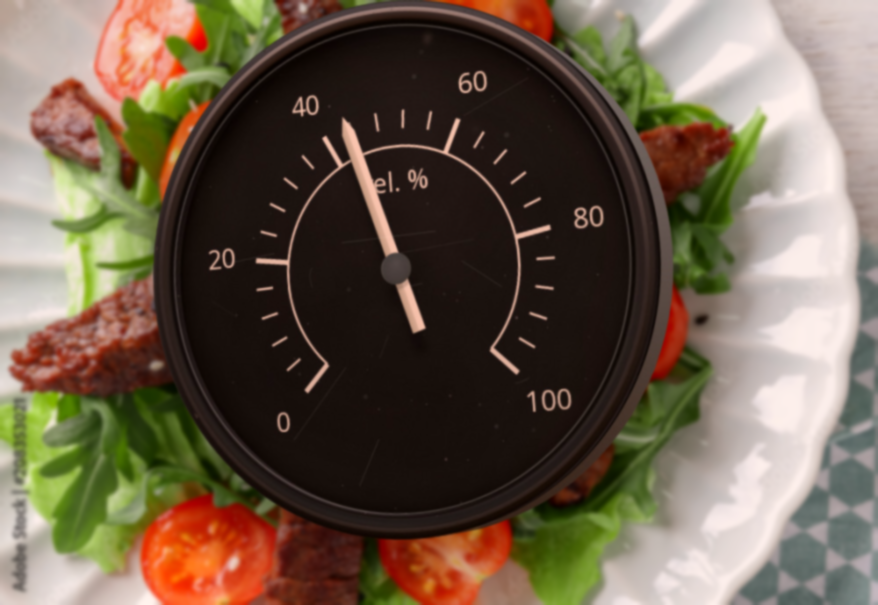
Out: 44%
